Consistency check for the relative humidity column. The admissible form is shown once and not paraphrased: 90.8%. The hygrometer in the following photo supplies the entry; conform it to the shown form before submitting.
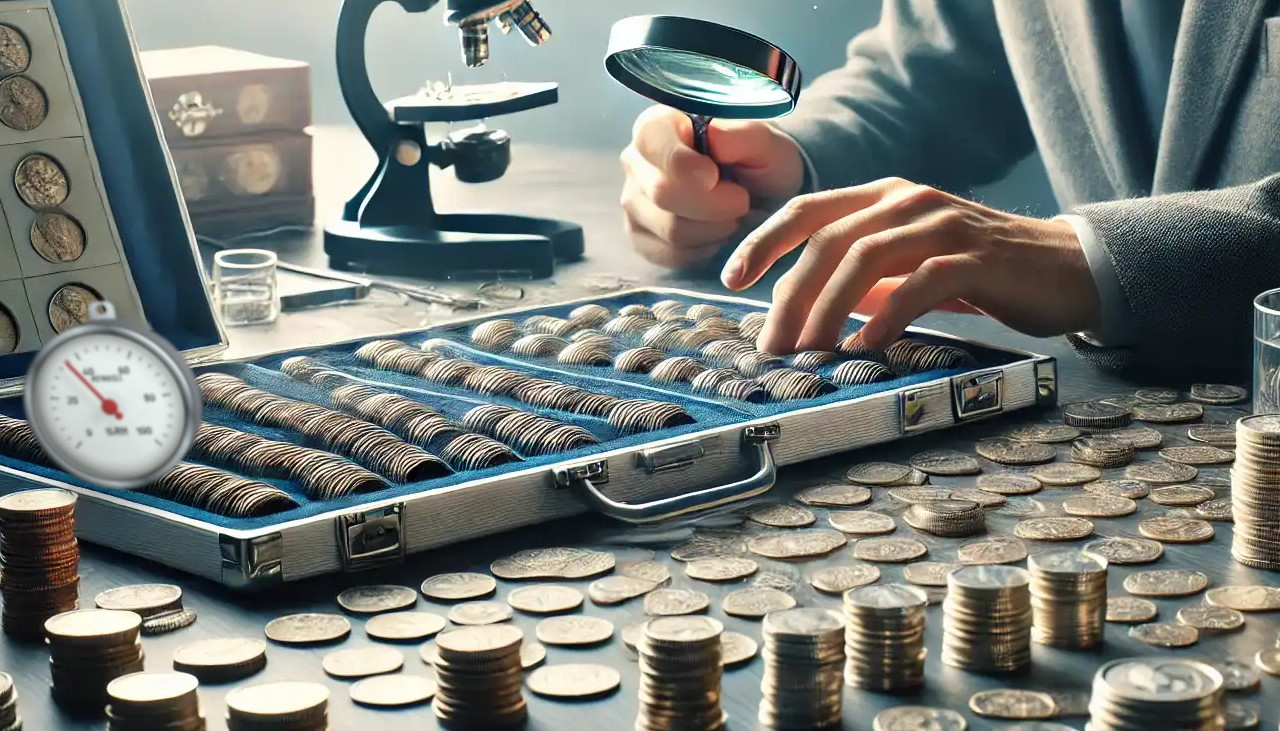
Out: 36%
